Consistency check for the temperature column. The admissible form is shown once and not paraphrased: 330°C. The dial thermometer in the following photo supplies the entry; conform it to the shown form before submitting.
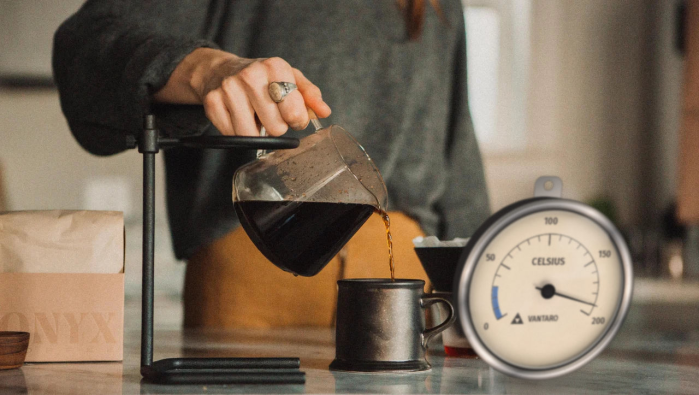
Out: 190°C
